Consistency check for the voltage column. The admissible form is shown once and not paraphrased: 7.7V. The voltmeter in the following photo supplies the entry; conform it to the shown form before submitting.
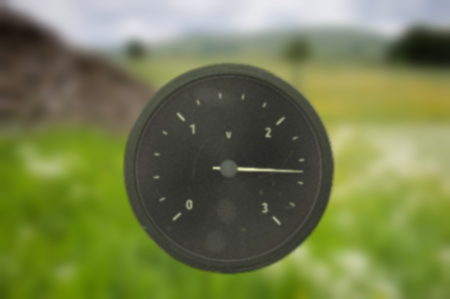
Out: 2.5V
